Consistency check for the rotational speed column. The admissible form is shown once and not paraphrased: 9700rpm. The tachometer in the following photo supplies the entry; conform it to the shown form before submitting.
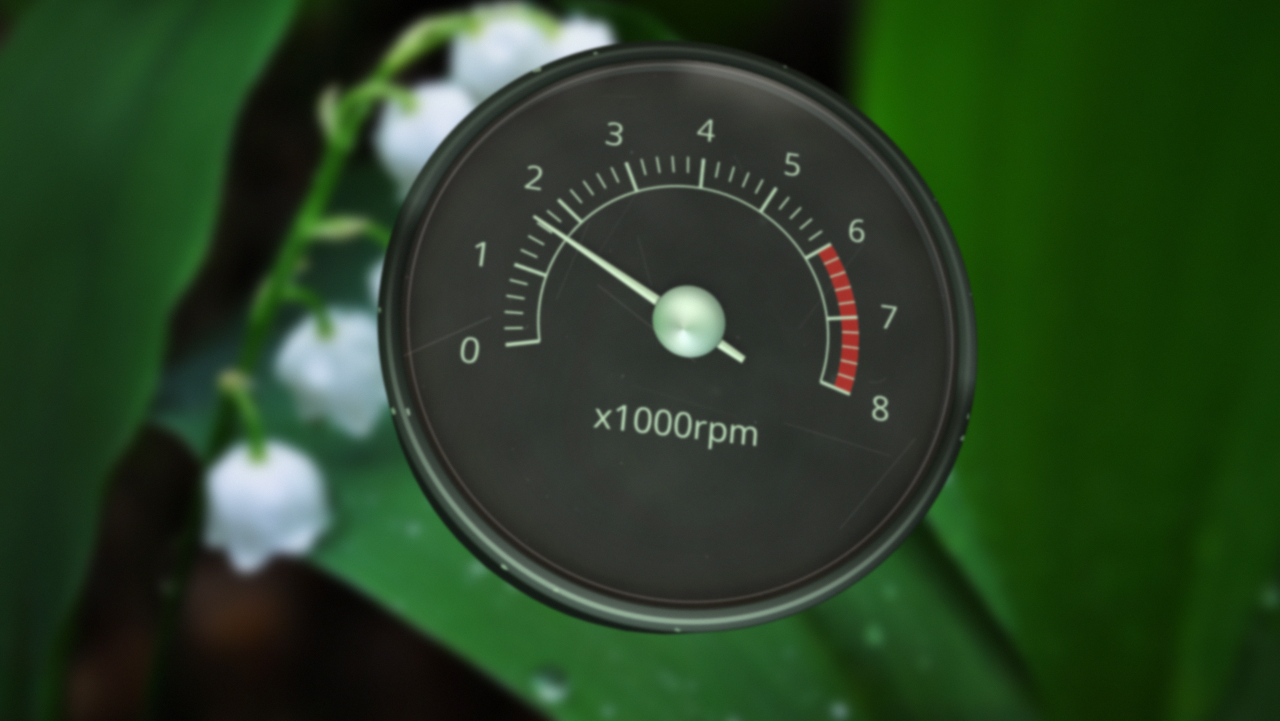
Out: 1600rpm
